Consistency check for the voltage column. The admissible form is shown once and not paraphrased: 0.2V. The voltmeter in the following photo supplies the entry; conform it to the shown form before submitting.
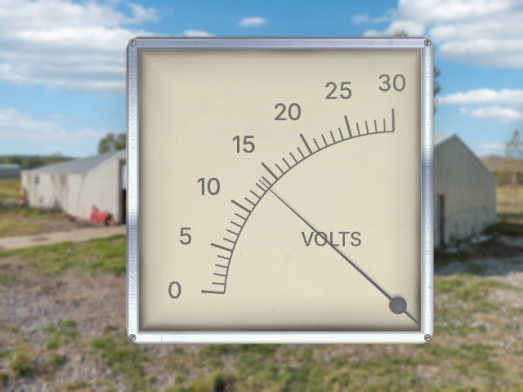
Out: 13.5V
